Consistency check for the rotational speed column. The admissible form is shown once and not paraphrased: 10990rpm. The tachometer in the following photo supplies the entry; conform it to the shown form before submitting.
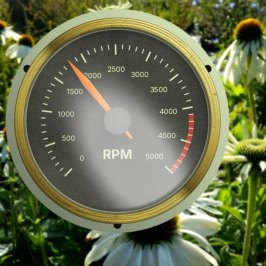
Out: 1800rpm
